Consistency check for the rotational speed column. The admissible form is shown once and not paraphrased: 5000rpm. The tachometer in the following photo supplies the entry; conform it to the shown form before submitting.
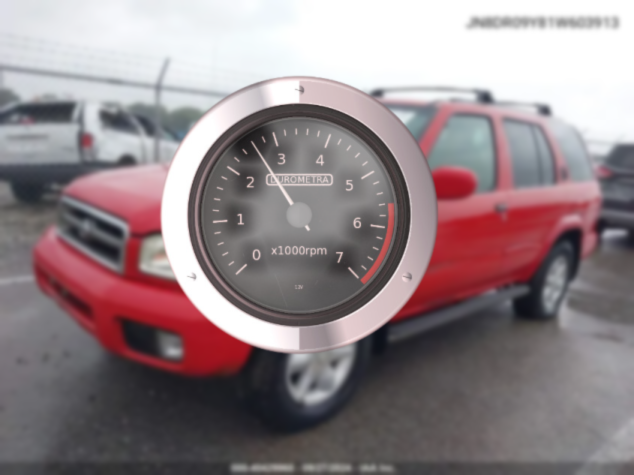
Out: 2600rpm
